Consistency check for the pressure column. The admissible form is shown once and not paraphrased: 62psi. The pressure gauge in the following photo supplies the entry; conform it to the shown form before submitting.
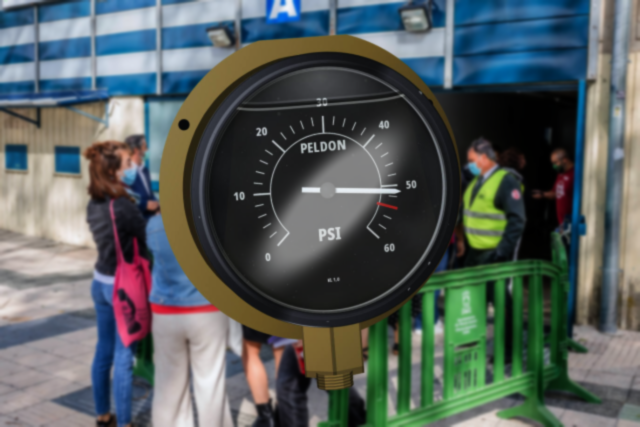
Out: 51psi
